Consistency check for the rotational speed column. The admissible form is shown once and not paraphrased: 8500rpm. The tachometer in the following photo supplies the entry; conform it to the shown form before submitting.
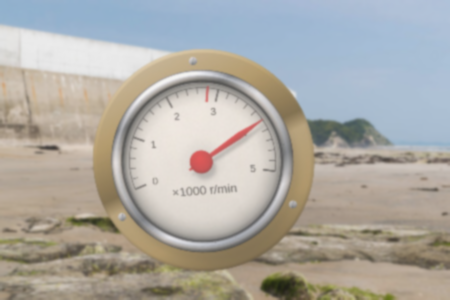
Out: 4000rpm
